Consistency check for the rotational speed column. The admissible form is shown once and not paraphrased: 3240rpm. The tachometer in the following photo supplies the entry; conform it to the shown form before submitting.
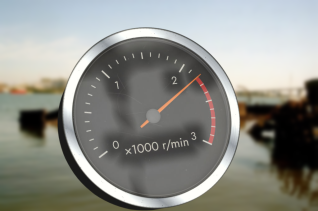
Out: 2200rpm
